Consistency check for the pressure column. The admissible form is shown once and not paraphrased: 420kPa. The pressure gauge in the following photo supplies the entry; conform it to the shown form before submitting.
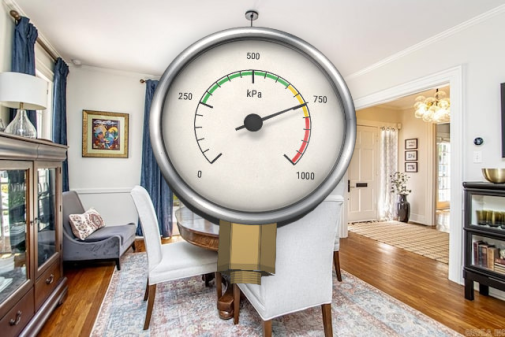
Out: 750kPa
